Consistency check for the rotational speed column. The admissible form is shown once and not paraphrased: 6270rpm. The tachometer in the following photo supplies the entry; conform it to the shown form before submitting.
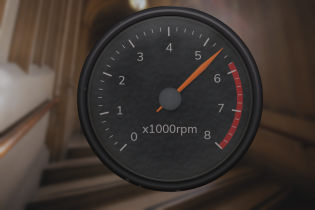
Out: 5400rpm
